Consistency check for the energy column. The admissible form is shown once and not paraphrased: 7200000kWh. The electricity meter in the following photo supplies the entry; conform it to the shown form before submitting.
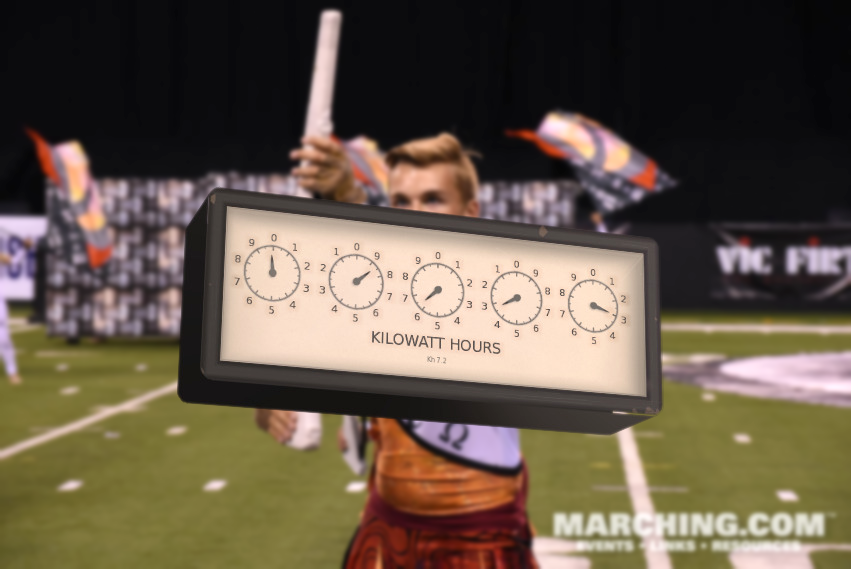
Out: 98633kWh
